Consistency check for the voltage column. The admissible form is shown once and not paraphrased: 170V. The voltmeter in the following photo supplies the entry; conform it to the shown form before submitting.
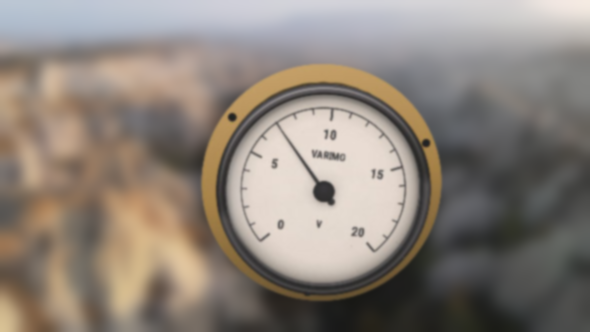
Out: 7V
